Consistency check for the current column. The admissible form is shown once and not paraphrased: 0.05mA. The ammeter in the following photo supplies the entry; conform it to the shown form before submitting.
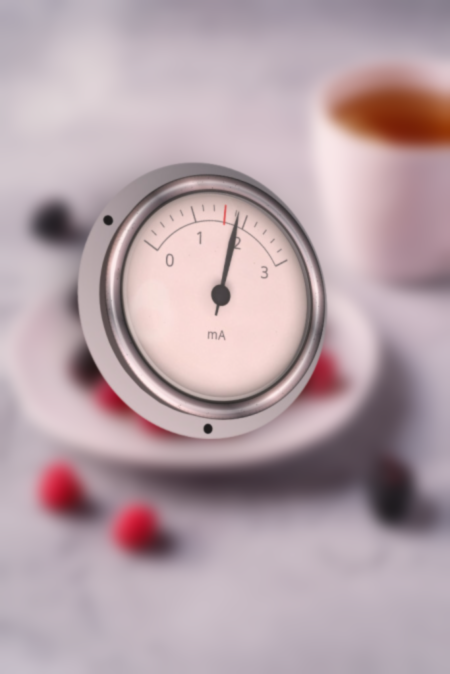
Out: 1.8mA
